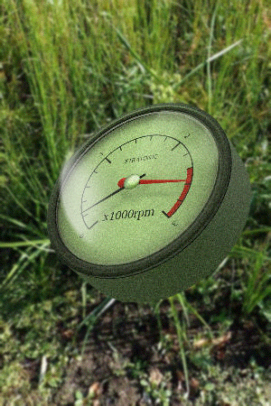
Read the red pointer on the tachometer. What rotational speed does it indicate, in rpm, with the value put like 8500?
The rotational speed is 2600
